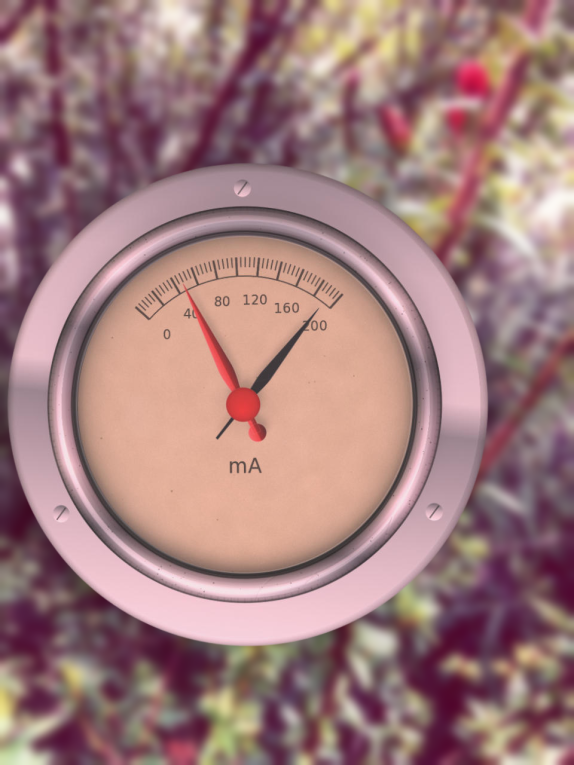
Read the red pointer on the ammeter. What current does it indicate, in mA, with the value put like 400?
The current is 48
